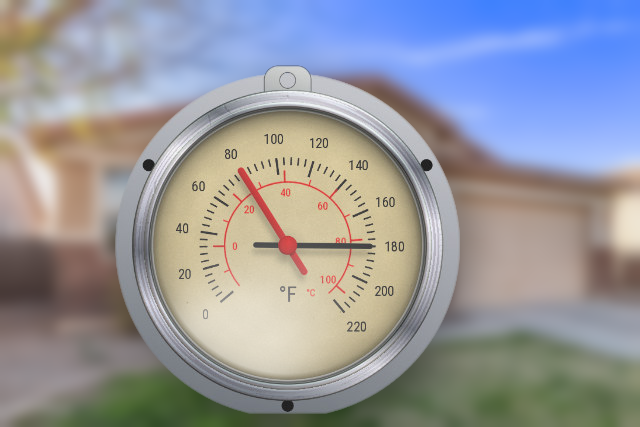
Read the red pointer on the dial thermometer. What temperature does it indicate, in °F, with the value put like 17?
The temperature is 80
